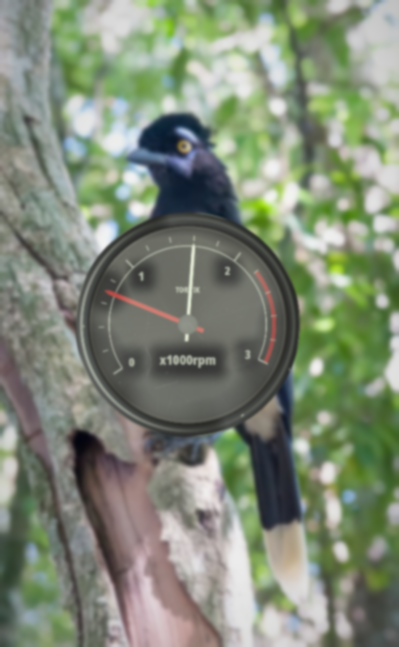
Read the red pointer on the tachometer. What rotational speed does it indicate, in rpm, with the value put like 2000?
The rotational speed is 700
